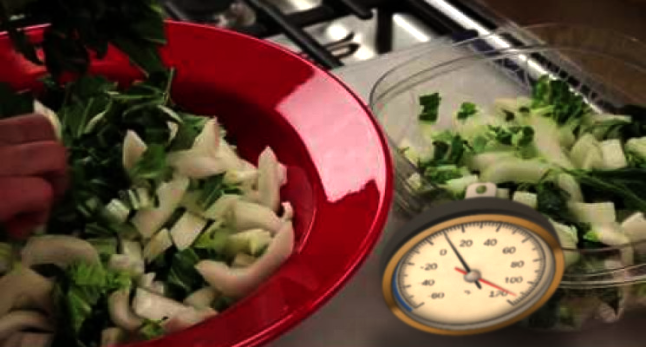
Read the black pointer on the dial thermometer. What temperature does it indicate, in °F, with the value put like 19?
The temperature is 10
